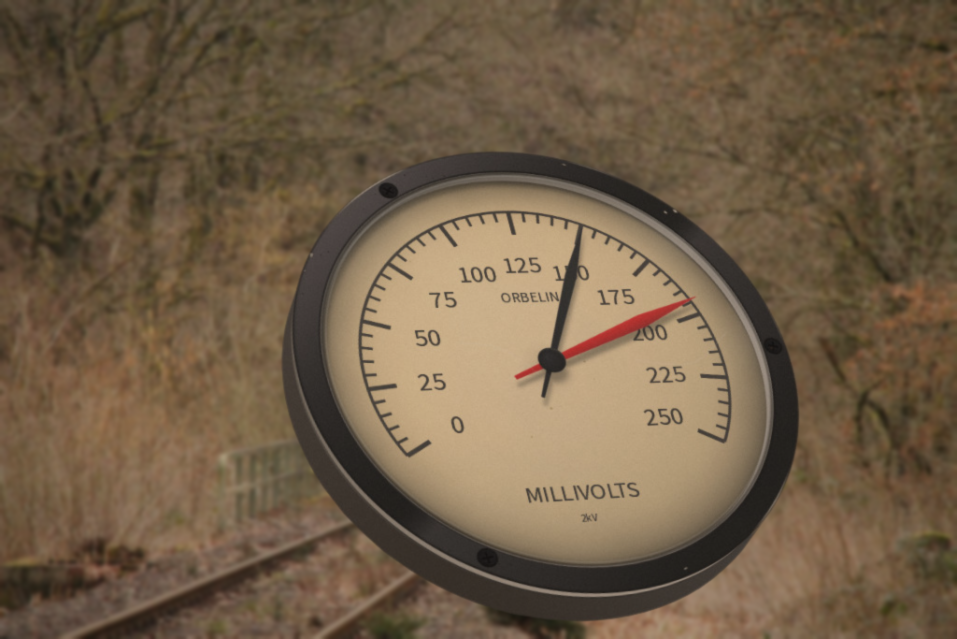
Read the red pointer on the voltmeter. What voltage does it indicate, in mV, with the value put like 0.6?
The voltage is 195
